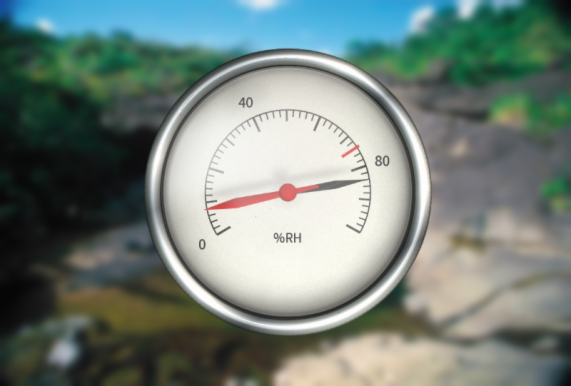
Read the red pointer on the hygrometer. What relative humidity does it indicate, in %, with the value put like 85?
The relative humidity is 8
